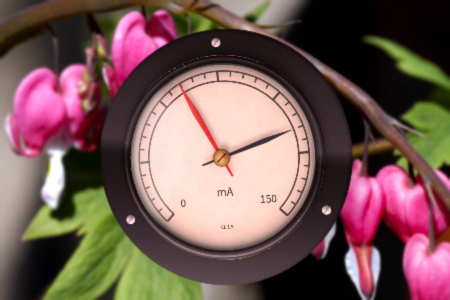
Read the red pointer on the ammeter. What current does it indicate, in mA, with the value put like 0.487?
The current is 60
